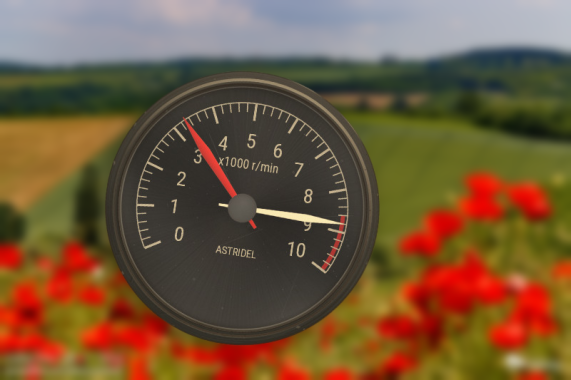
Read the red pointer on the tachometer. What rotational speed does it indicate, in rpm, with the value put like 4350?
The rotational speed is 3300
